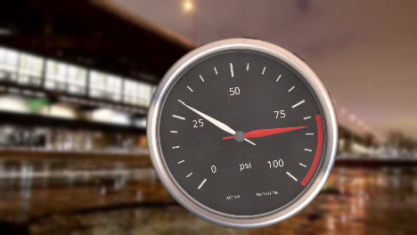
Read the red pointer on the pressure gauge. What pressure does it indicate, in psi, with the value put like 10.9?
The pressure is 82.5
